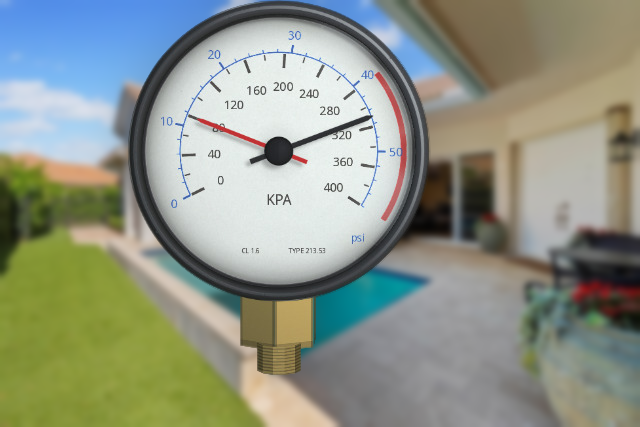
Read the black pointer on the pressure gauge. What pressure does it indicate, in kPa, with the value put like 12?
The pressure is 310
